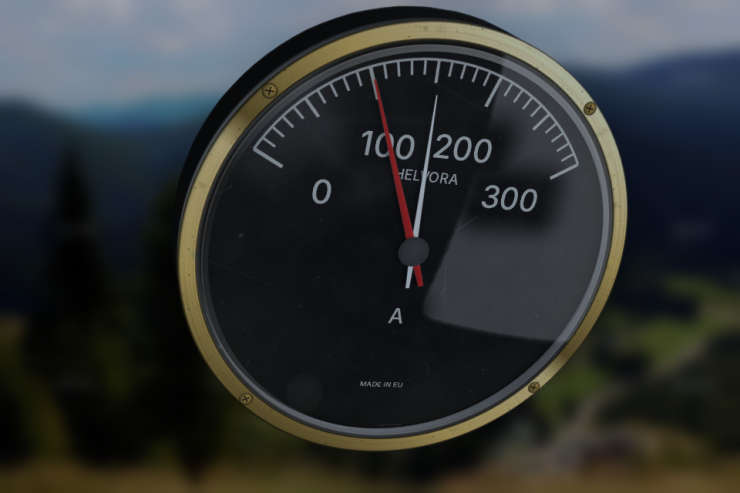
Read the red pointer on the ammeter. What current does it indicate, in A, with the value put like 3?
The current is 100
